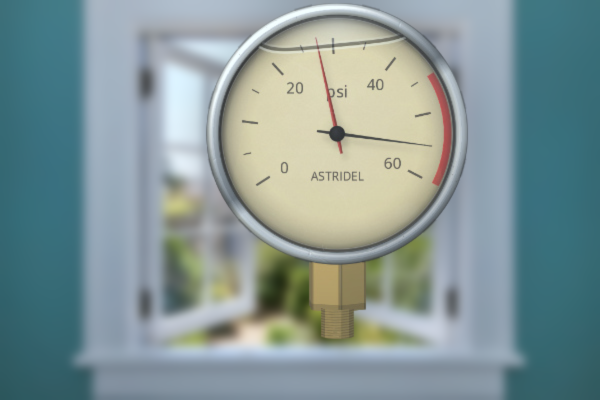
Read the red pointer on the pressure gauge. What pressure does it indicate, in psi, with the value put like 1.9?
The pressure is 27.5
